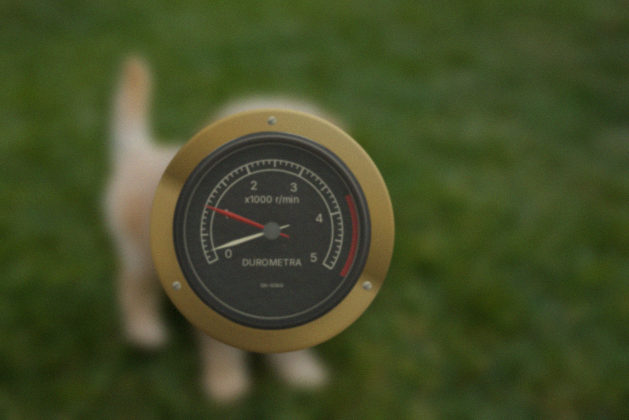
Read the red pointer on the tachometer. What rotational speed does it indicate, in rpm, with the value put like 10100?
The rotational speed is 1000
